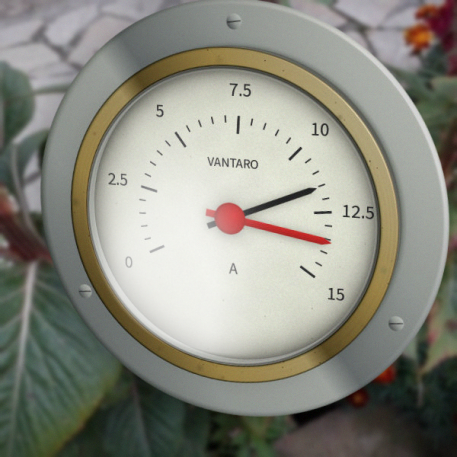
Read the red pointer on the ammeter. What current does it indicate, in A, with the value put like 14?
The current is 13.5
